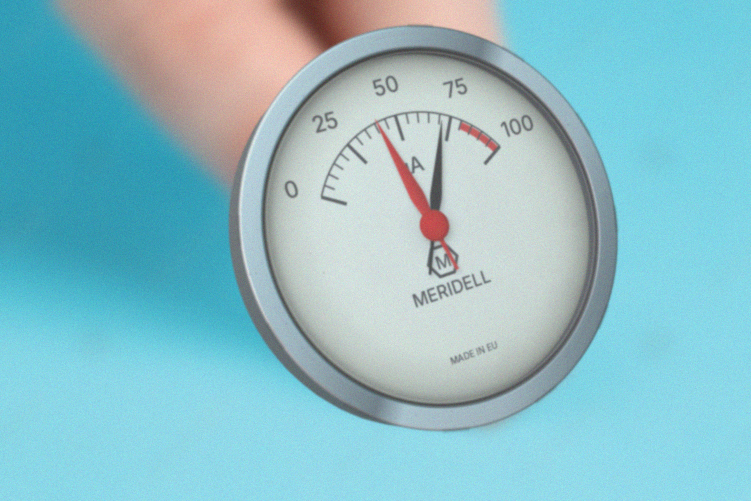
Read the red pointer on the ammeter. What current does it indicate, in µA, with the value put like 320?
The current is 40
